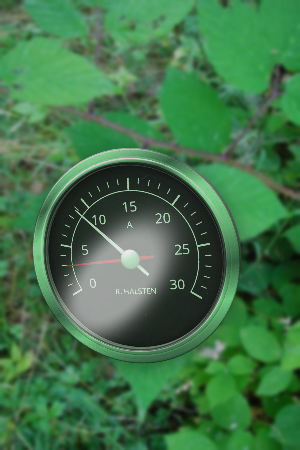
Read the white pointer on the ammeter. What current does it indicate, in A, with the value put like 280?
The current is 9
